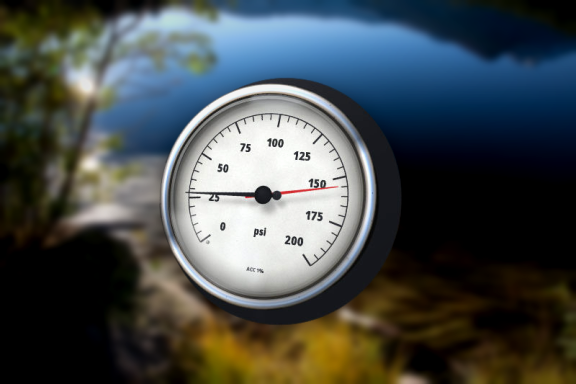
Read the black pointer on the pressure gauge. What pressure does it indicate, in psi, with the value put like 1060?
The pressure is 27.5
